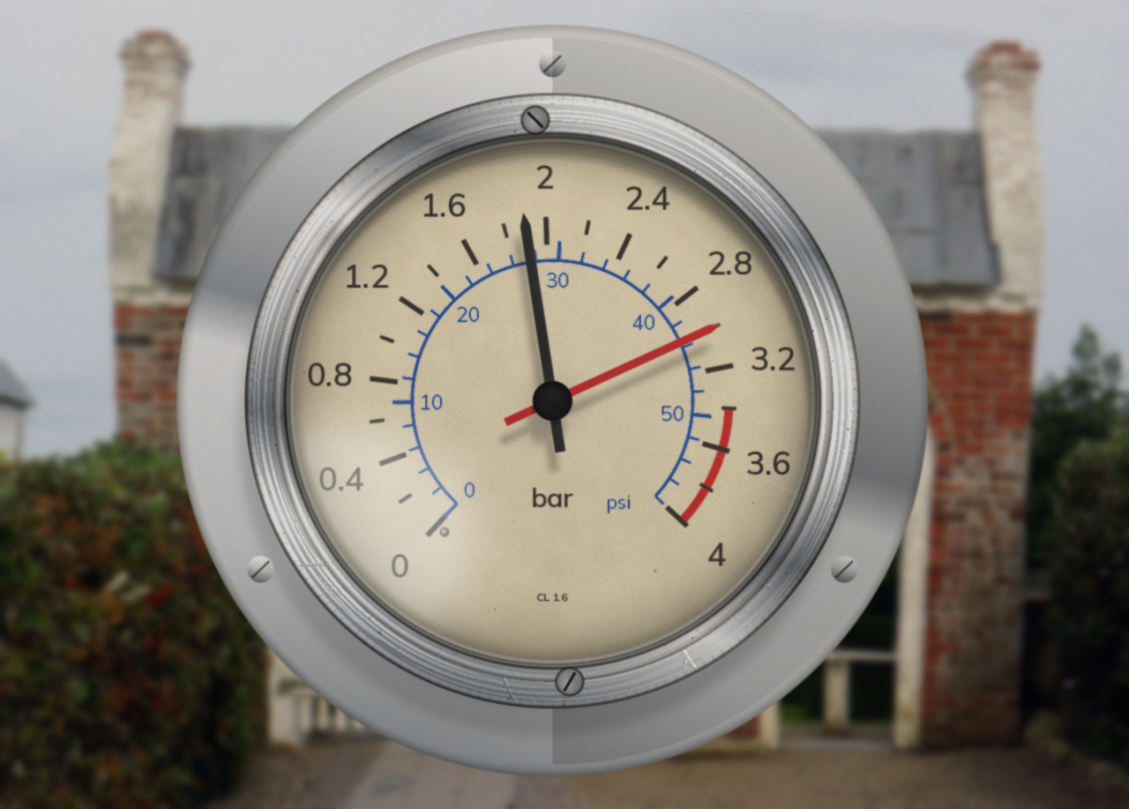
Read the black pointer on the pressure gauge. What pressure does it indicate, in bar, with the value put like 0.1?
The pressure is 1.9
